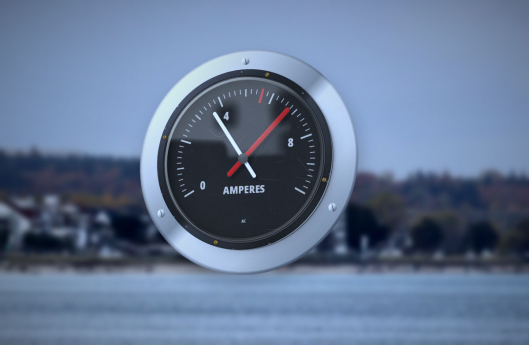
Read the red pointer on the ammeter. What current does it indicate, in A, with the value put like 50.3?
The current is 6.8
